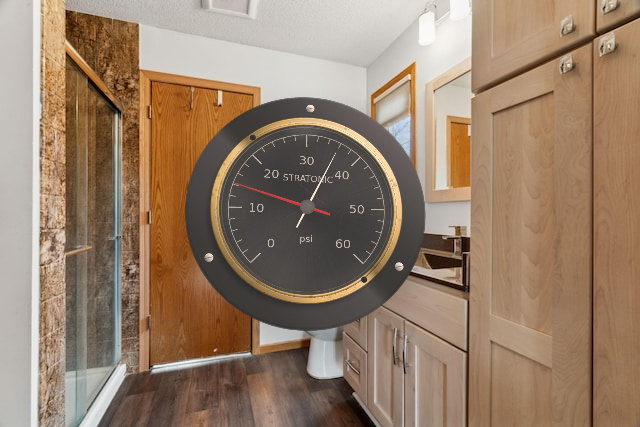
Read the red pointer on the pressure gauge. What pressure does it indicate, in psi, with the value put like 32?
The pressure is 14
